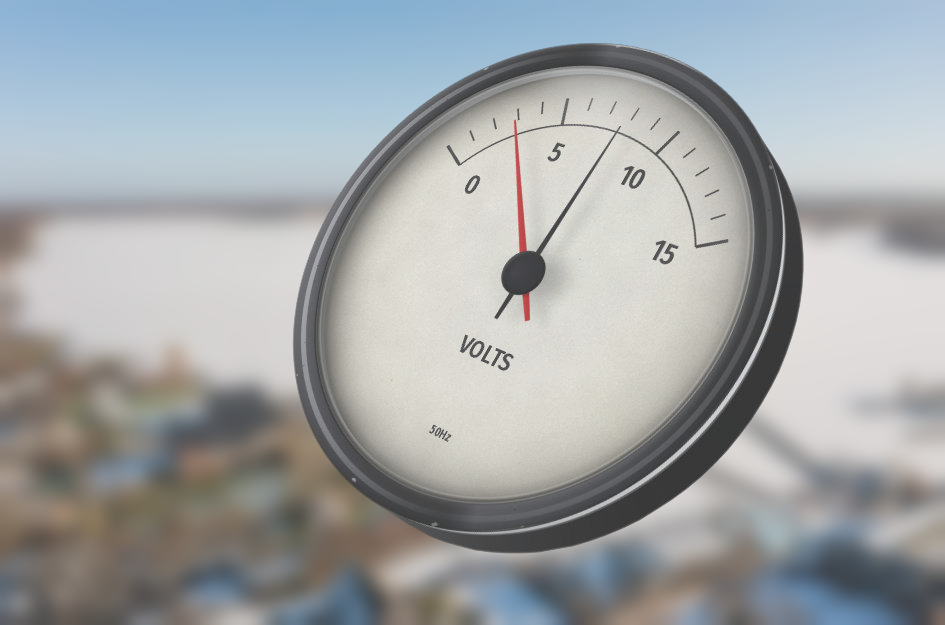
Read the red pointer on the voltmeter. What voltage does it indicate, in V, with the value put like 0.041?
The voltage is 3
